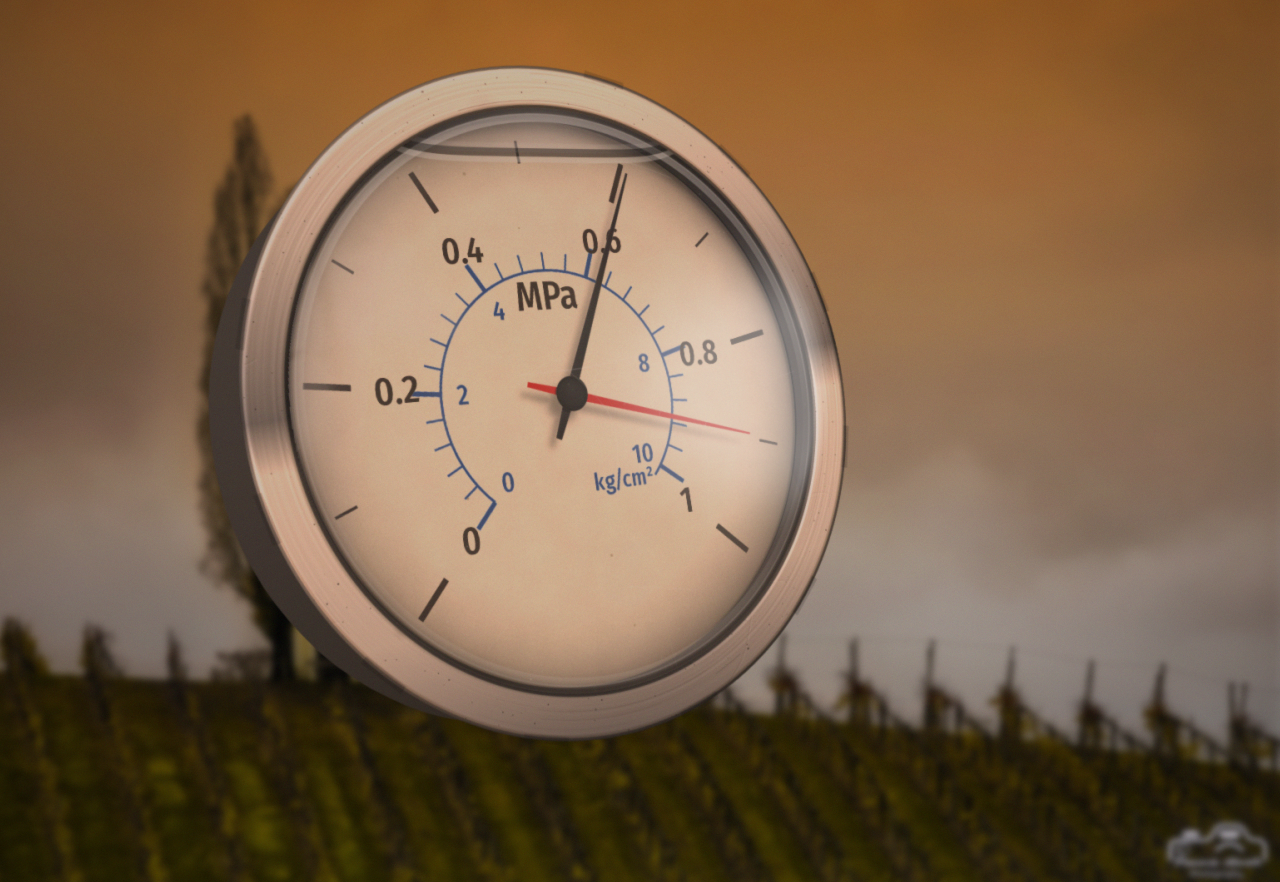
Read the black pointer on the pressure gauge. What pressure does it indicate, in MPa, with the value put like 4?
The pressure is 0.6
